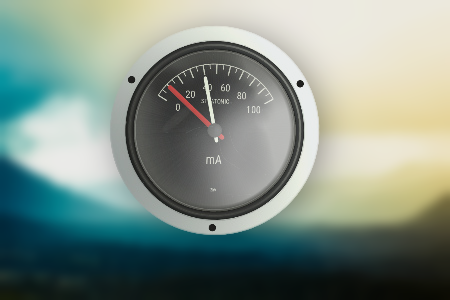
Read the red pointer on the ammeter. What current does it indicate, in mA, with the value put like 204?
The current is 10
